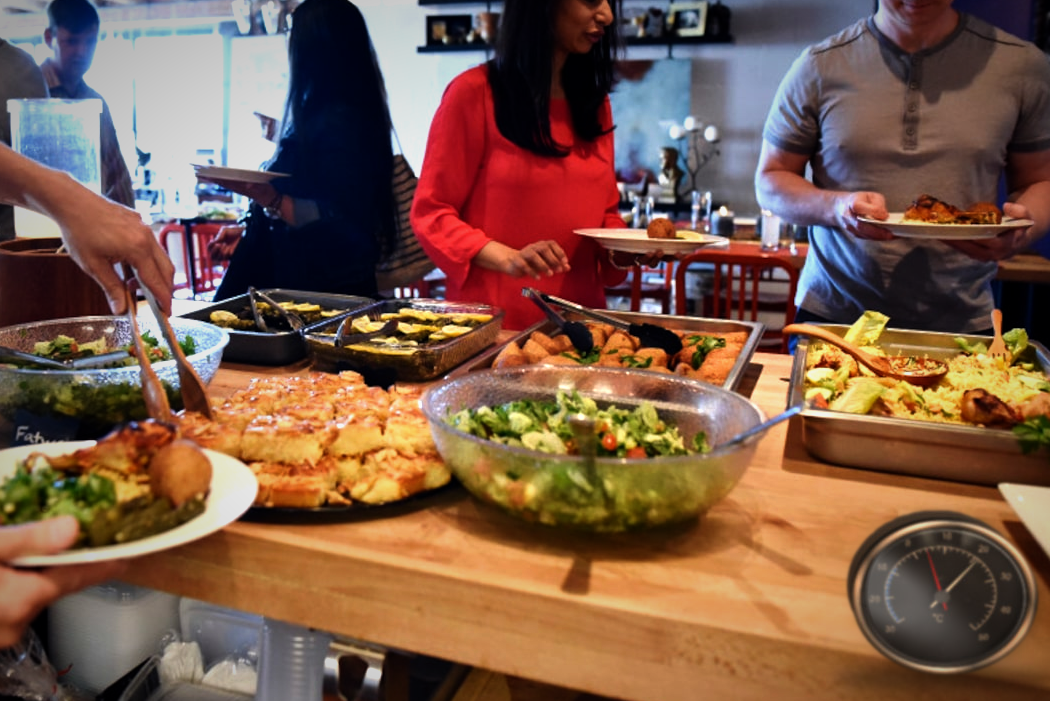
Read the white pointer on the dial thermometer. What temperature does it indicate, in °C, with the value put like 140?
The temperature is 20
